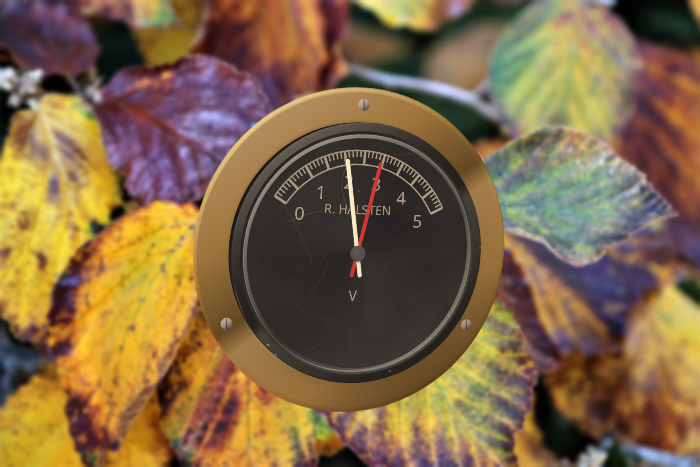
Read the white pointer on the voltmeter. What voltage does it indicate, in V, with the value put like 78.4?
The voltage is 2
